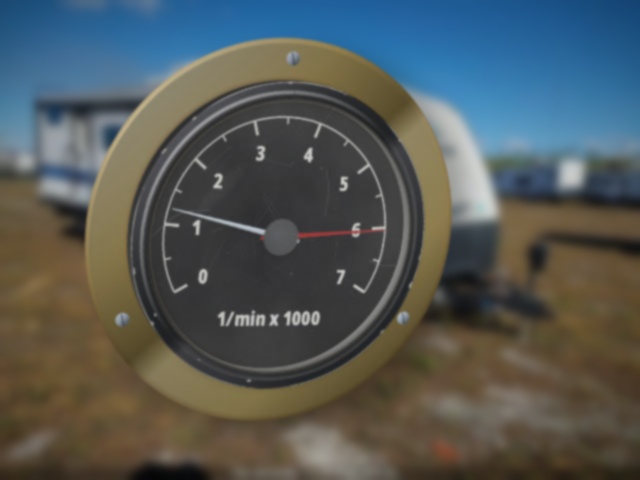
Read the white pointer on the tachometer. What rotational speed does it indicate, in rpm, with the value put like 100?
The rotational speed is 1250
